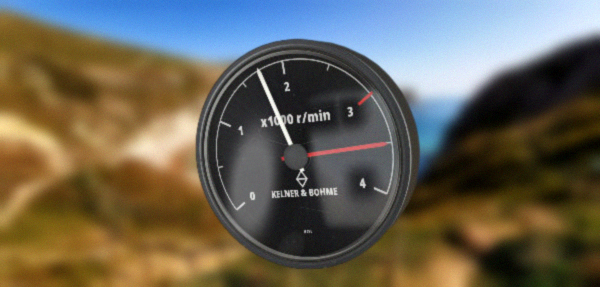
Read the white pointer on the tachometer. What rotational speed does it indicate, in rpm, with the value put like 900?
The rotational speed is 1750
